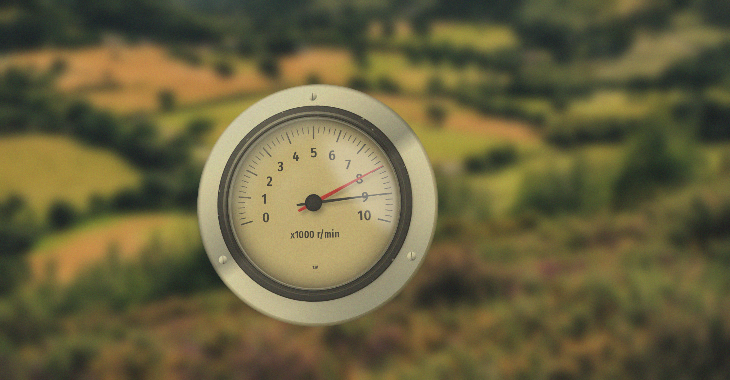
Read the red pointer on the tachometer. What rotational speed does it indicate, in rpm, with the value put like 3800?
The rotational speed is 8000
